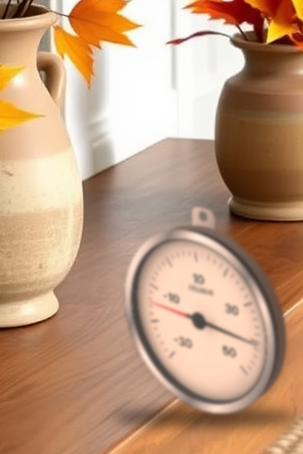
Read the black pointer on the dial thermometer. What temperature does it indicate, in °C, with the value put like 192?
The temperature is 40
